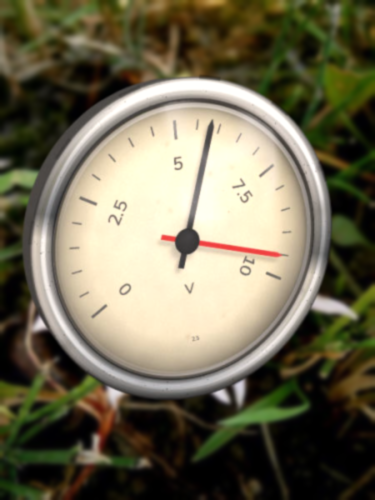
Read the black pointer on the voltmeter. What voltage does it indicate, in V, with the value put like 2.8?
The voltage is 5.75
